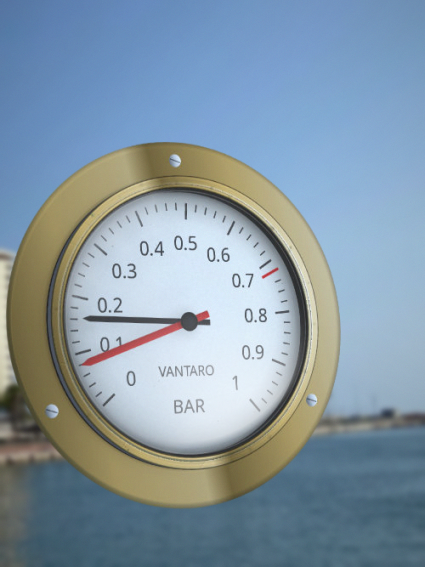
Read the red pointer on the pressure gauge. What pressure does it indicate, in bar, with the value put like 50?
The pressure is 0.08
